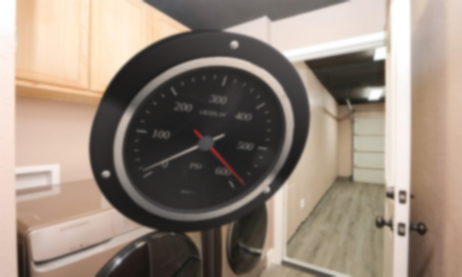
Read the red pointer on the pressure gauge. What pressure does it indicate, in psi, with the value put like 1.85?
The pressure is 580
